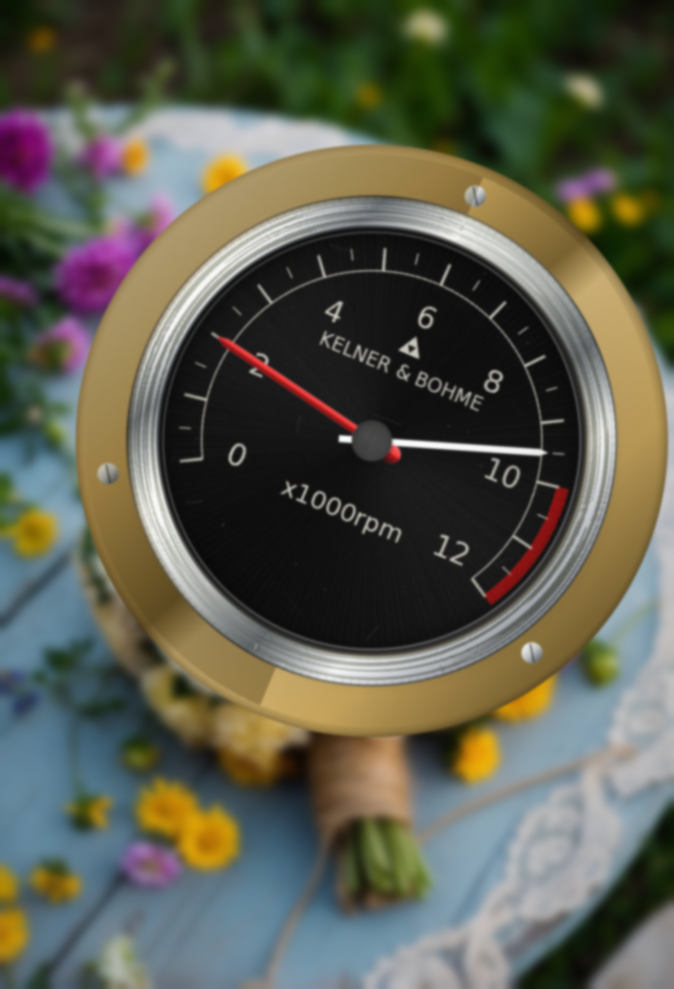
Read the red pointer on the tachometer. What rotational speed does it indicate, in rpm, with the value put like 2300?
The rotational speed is 2000
